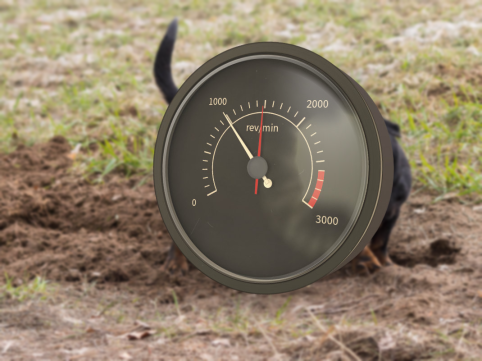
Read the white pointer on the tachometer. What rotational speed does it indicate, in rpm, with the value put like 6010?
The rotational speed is 1000
